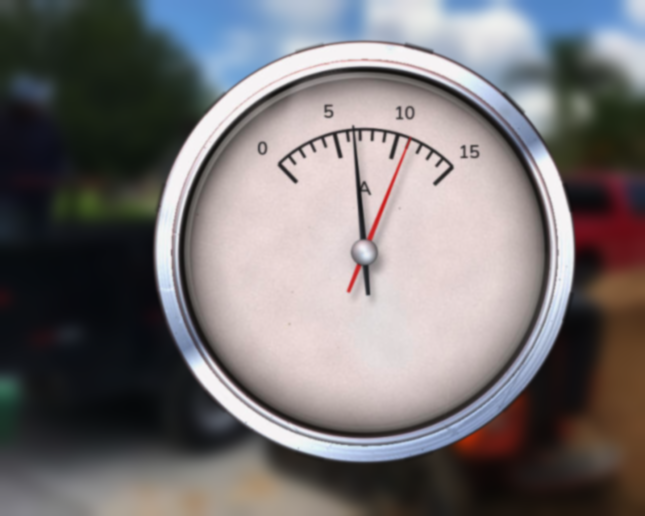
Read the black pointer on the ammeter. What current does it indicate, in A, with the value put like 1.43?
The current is 6.5
